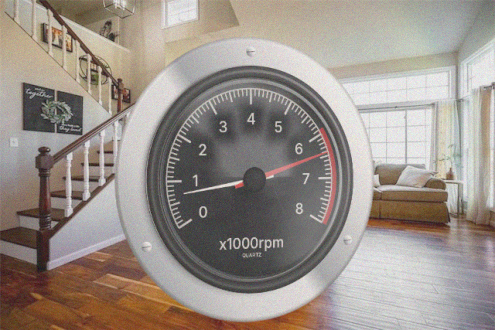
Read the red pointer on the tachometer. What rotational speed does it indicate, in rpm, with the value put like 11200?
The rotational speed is 6400
